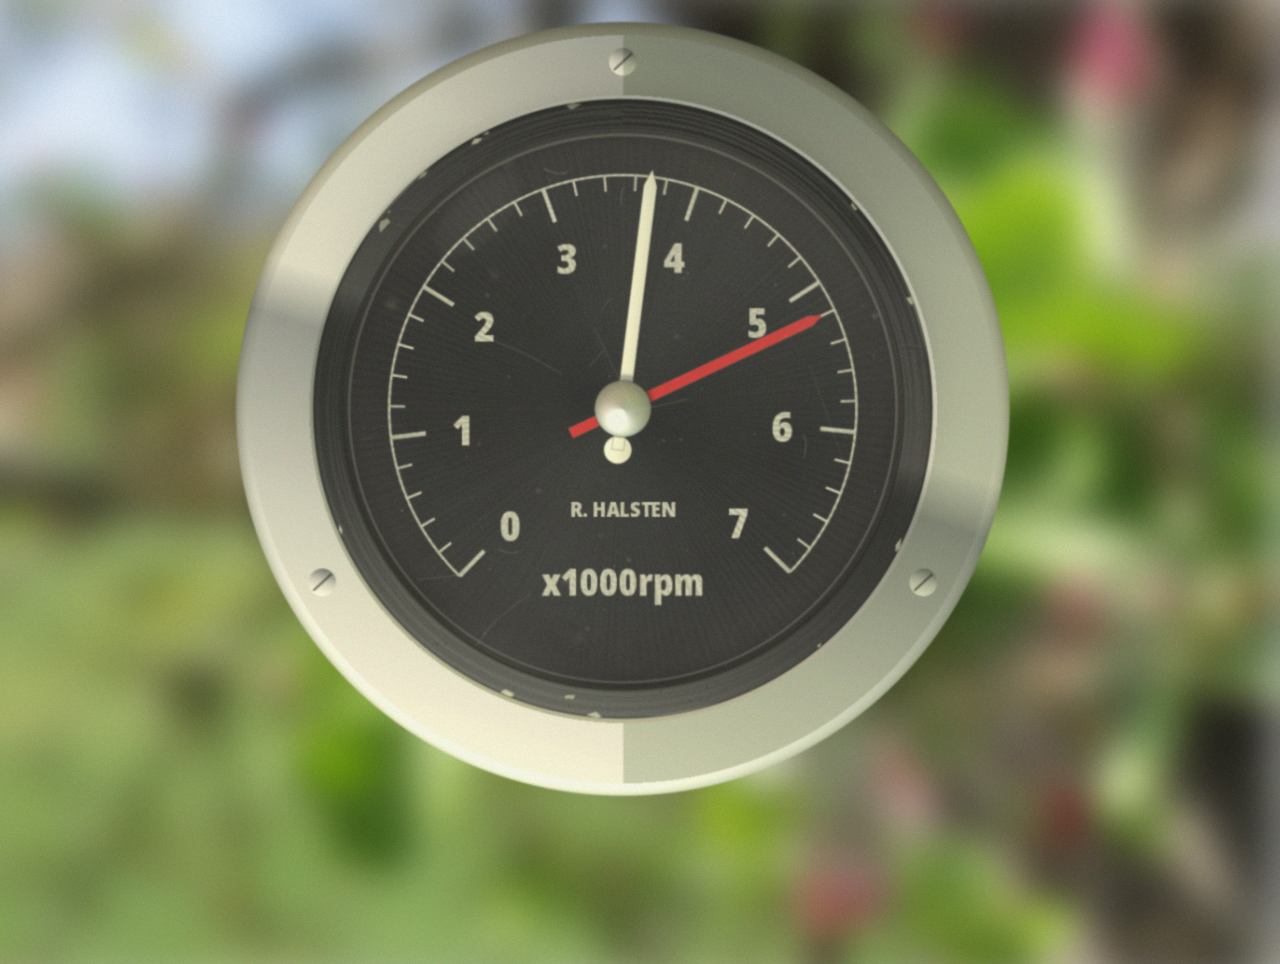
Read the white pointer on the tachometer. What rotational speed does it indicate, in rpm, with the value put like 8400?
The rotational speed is 3700
